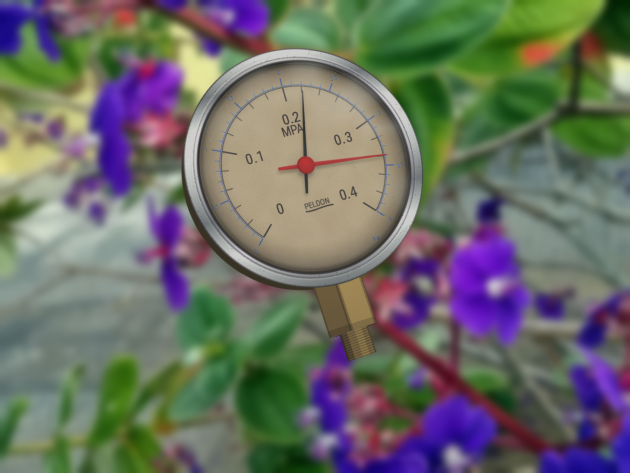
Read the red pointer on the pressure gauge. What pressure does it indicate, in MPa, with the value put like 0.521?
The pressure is 0.34
